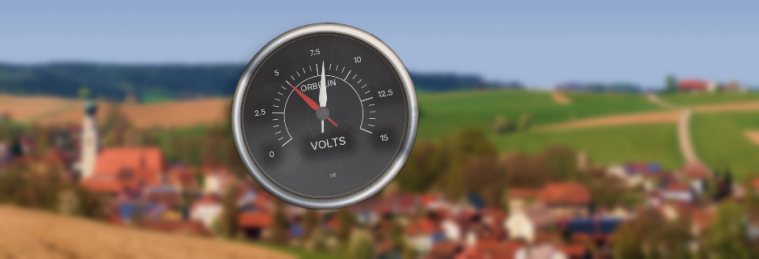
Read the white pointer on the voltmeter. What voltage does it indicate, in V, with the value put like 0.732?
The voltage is 8
